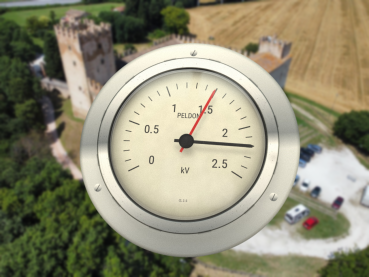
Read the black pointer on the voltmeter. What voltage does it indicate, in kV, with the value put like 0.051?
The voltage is 2.2
